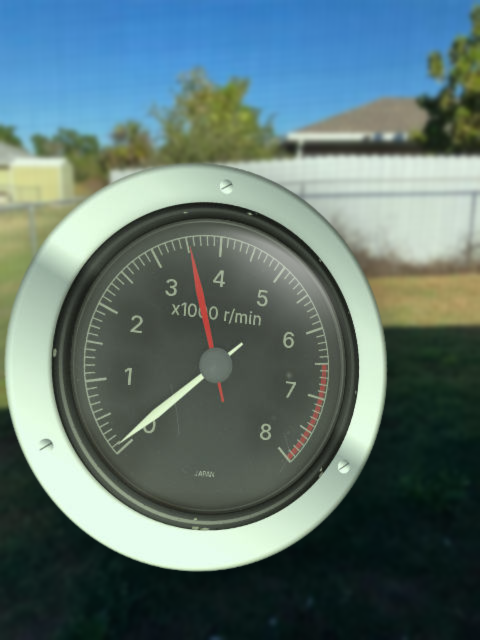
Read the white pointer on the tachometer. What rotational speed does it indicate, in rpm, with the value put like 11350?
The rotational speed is 100
